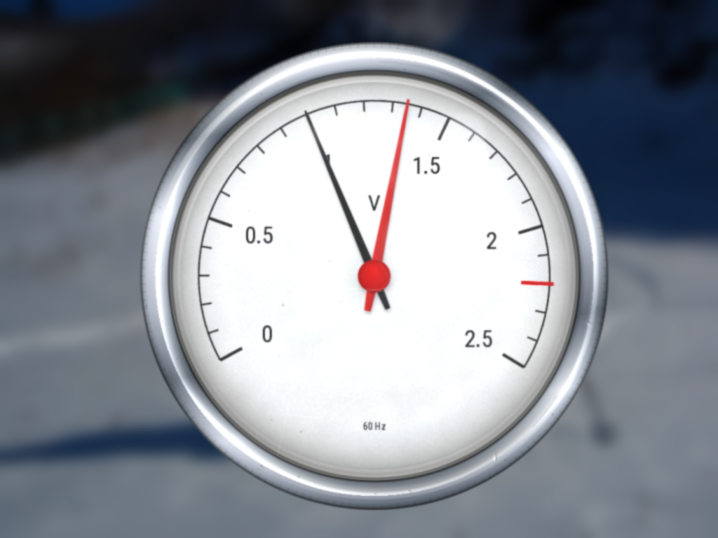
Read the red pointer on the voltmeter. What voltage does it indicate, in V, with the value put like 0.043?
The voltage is 1.35
